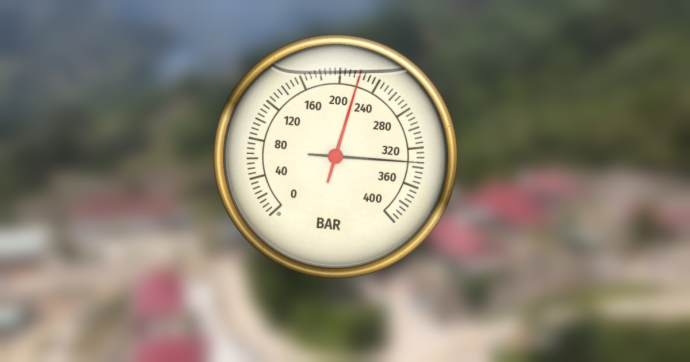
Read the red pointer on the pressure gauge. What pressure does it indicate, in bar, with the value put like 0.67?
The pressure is 220
